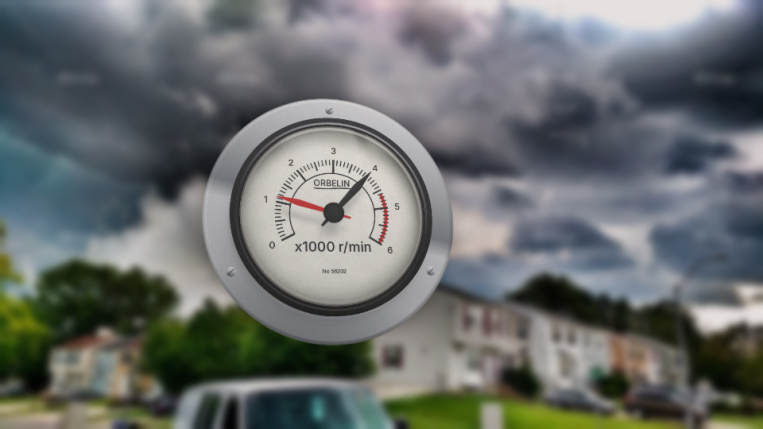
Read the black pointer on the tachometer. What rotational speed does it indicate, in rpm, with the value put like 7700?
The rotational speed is 4000
